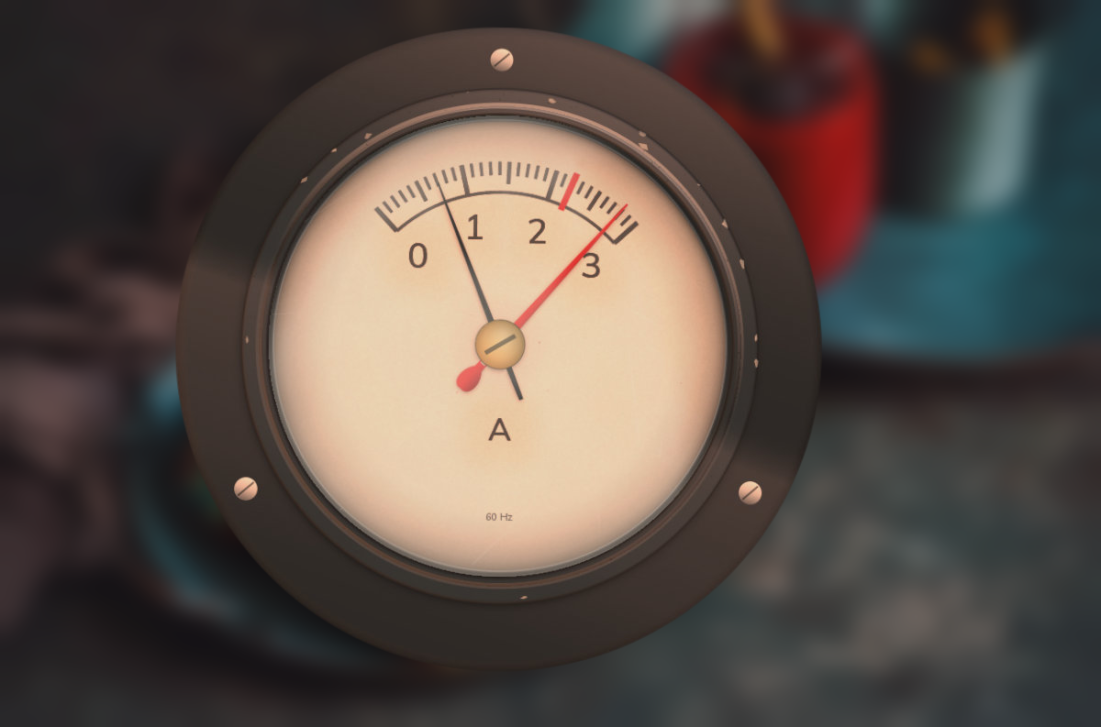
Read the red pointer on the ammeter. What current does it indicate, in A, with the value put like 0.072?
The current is 2.8
